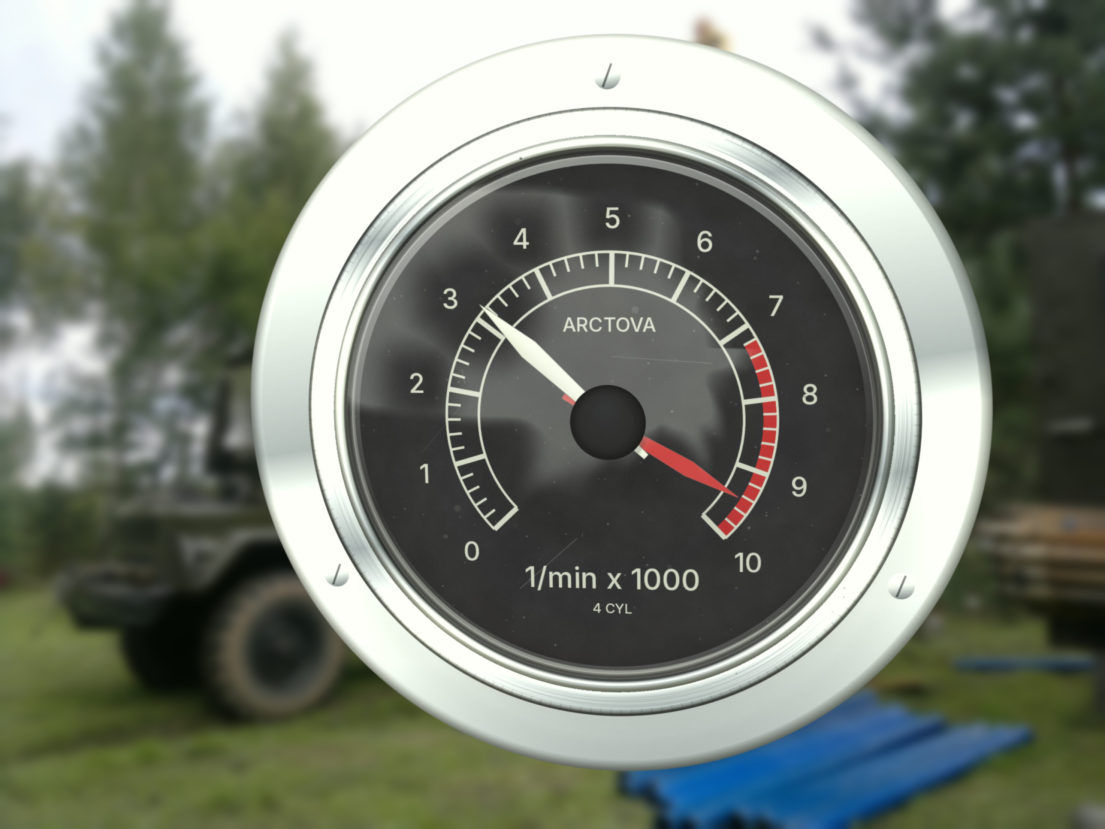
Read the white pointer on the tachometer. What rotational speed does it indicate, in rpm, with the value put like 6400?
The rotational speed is 3200
